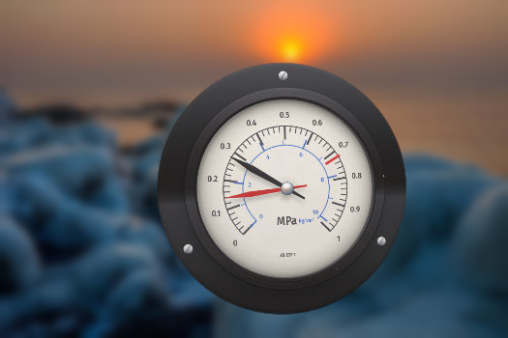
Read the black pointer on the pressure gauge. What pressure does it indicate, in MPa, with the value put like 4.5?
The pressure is 0.28
